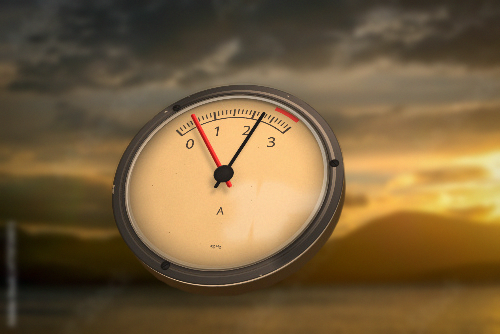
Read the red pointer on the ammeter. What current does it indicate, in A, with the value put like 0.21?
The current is 0.5
